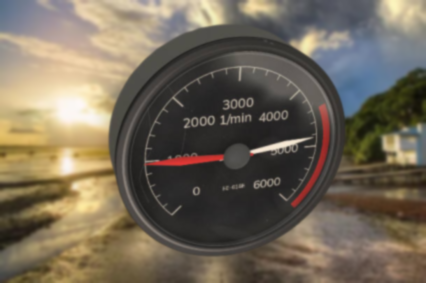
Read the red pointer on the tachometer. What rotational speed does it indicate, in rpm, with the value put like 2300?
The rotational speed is 1000
